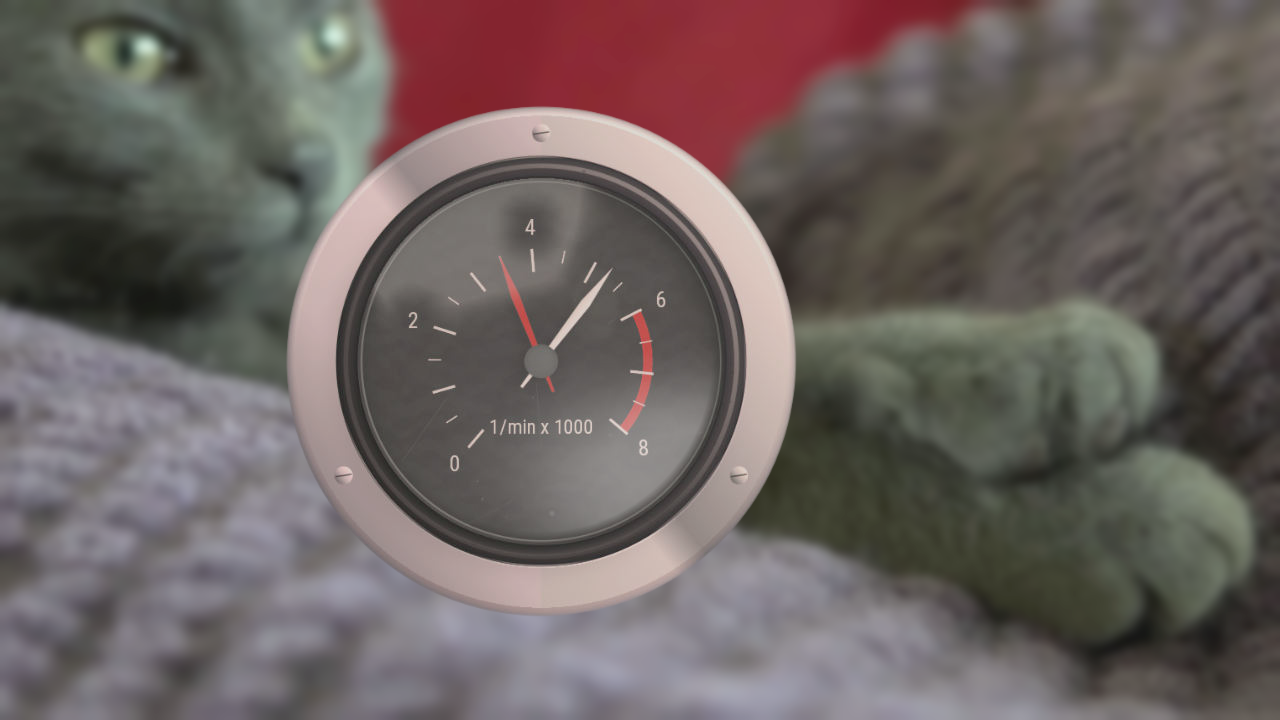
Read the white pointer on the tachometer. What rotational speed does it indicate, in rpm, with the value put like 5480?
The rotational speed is 5250
